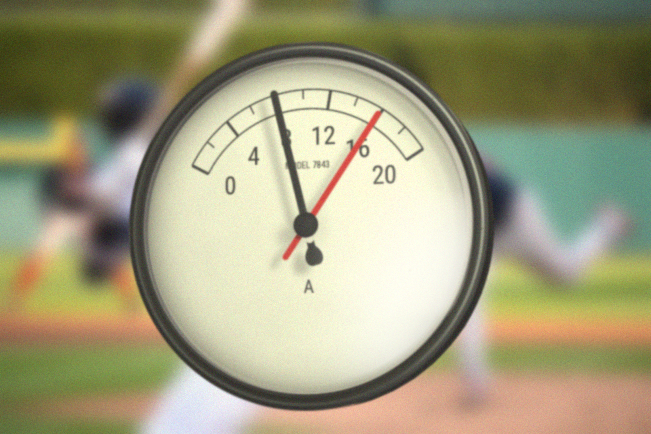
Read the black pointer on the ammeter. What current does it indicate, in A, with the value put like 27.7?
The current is 8
